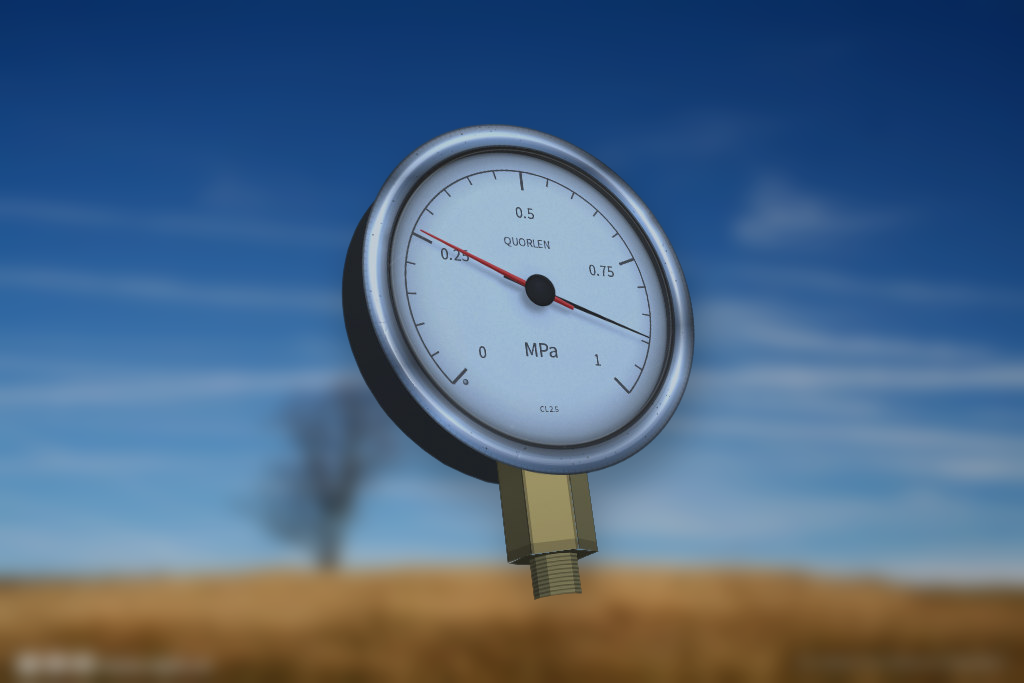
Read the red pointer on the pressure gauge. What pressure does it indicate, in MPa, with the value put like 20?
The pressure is 0.25
